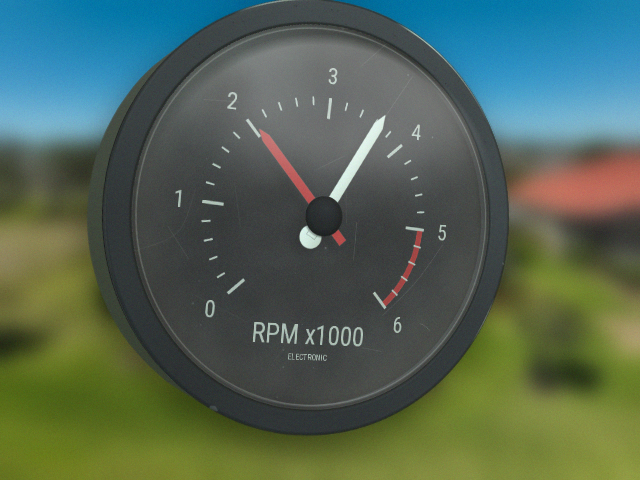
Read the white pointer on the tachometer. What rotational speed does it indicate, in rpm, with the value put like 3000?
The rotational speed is 3600
